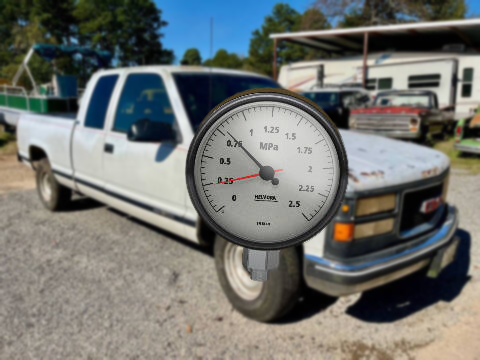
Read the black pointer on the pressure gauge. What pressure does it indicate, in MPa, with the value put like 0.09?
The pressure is 0.8
